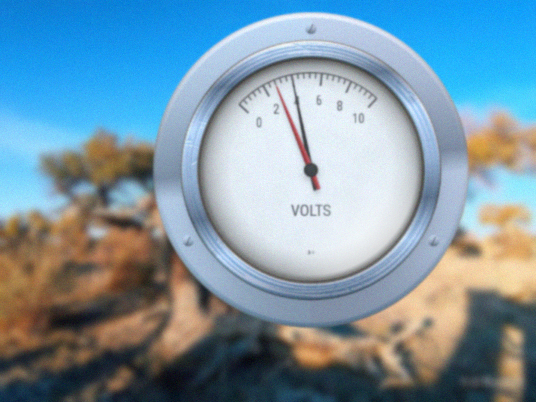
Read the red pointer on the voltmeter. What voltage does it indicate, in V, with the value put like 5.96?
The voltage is 2.8
